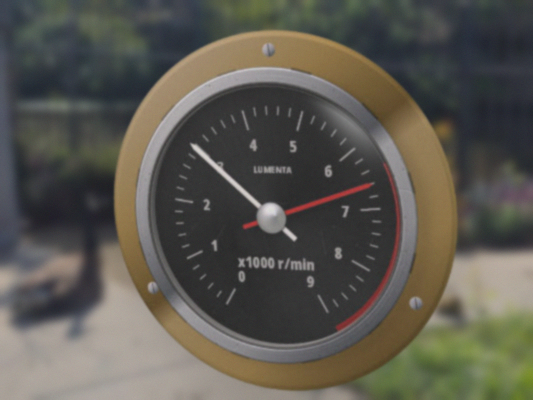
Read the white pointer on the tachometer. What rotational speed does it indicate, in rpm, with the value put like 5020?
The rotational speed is 3000
